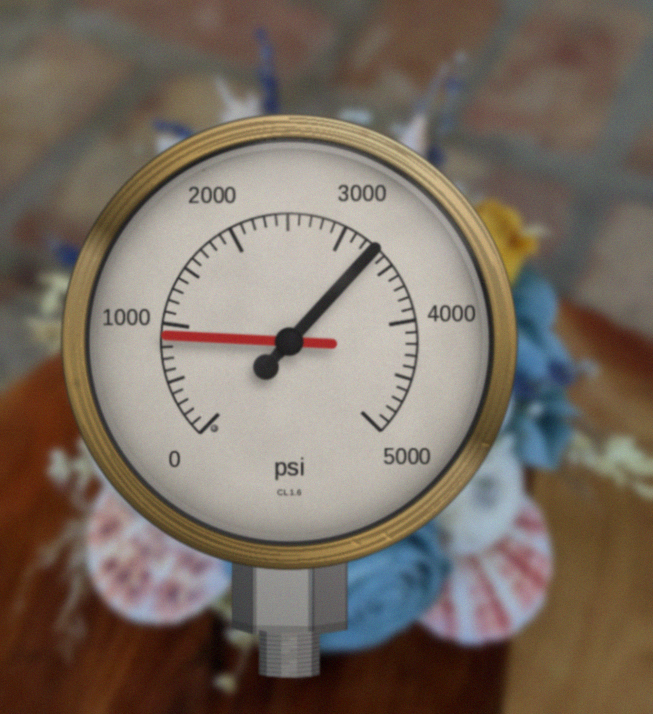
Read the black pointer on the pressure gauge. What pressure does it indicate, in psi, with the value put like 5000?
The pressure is 3300
